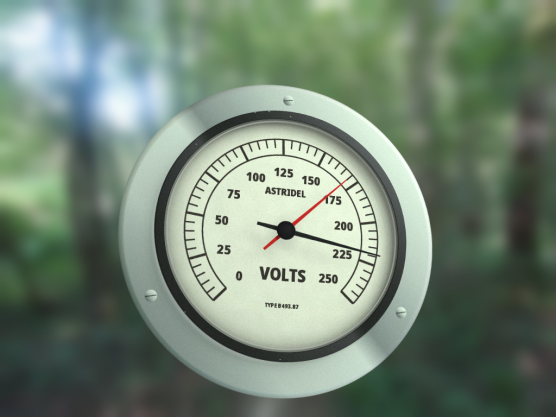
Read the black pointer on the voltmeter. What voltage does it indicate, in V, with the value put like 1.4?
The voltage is 220
